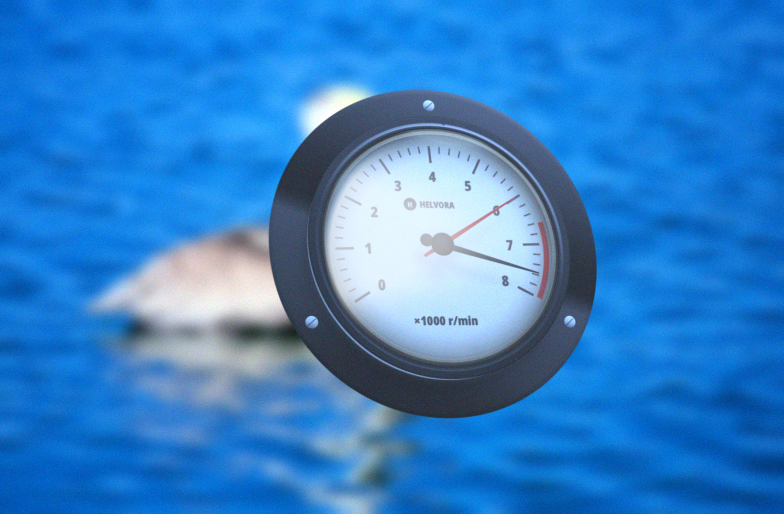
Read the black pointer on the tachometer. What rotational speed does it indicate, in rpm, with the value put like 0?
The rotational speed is 7600
